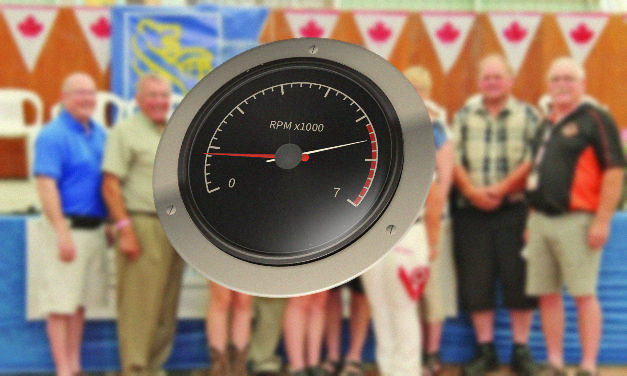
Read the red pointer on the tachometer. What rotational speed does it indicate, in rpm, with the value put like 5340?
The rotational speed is 800
